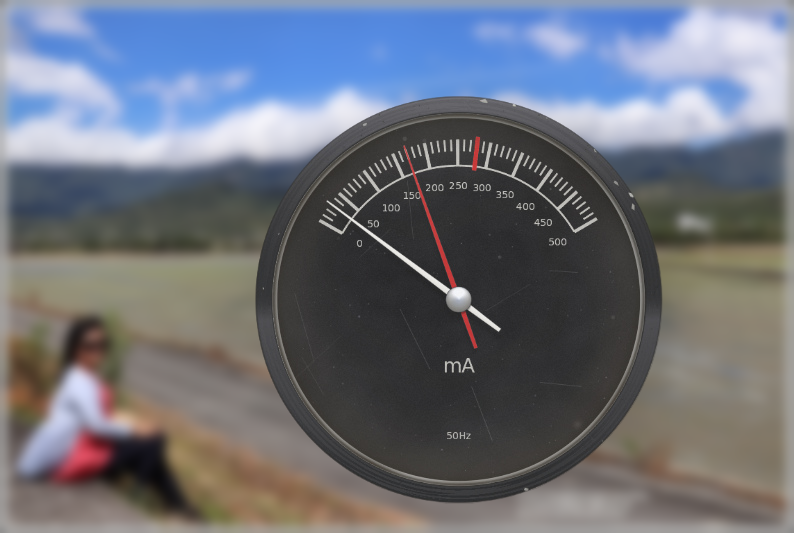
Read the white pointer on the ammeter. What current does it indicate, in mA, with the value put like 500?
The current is 30
